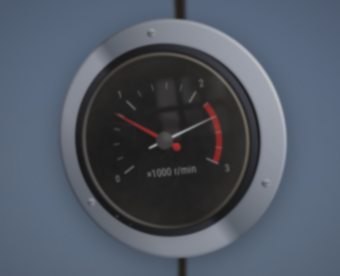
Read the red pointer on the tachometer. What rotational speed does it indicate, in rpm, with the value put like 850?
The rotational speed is 800
